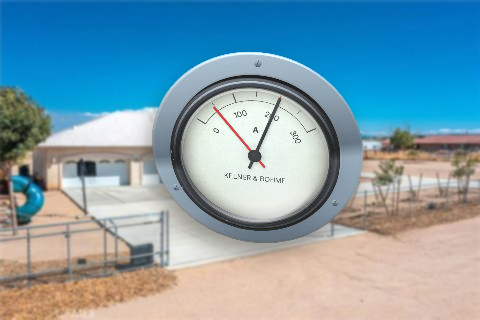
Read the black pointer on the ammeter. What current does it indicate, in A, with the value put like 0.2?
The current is 200
